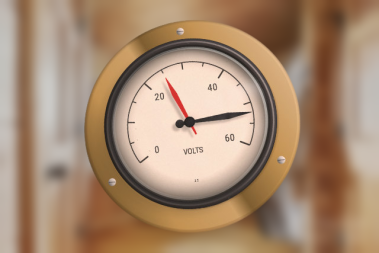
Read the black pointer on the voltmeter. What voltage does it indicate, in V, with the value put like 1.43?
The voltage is 52.5
